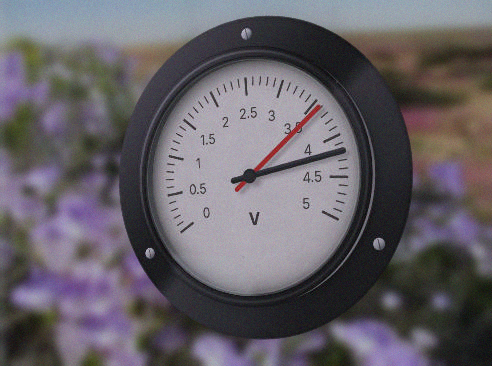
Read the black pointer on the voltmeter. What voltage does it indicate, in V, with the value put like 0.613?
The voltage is 4.2
